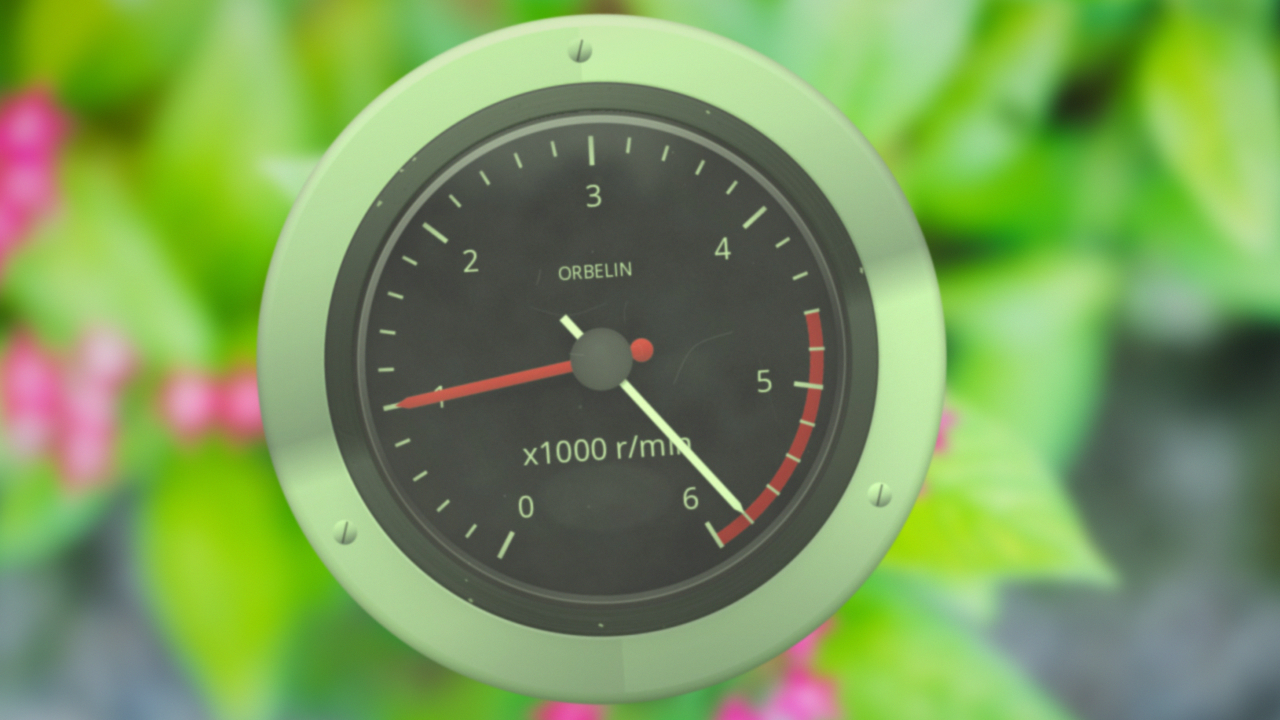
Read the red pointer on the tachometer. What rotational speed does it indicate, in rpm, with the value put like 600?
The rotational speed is 1000
